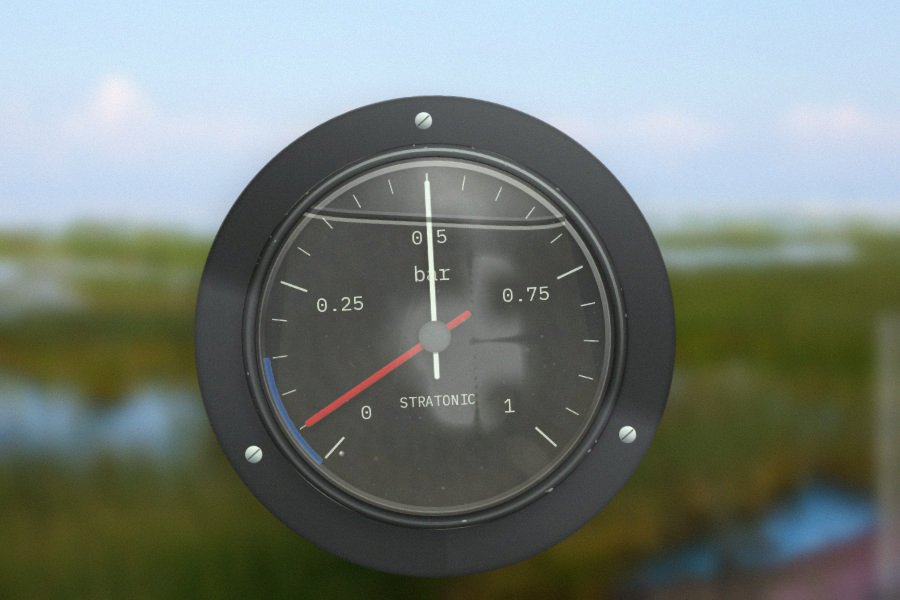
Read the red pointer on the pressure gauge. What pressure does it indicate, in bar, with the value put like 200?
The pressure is 0.05
